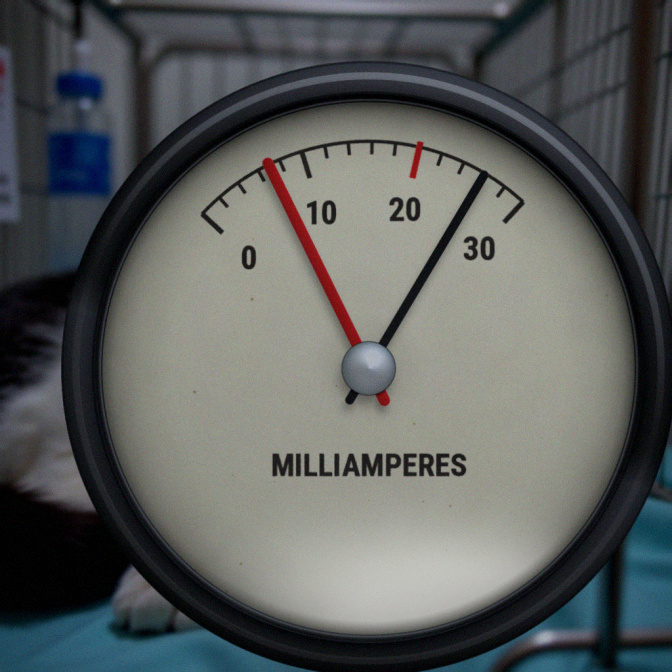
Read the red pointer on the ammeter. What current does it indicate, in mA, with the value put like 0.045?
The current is 7
